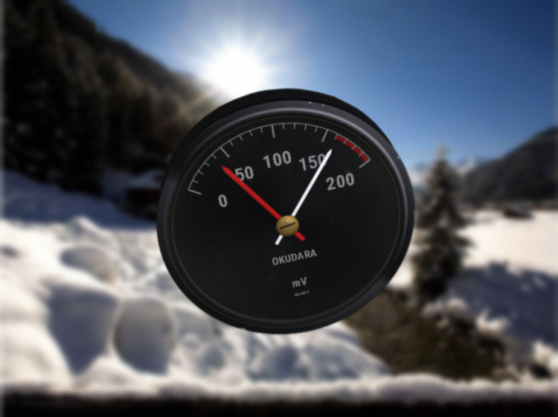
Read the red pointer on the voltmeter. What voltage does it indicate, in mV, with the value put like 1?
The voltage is 40
